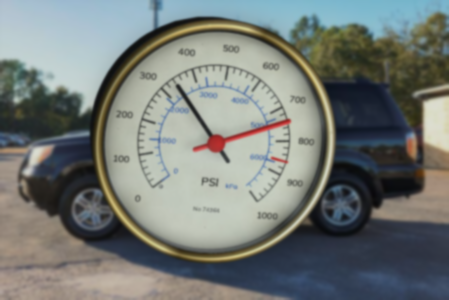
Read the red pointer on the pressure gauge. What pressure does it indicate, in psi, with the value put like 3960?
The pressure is 740
